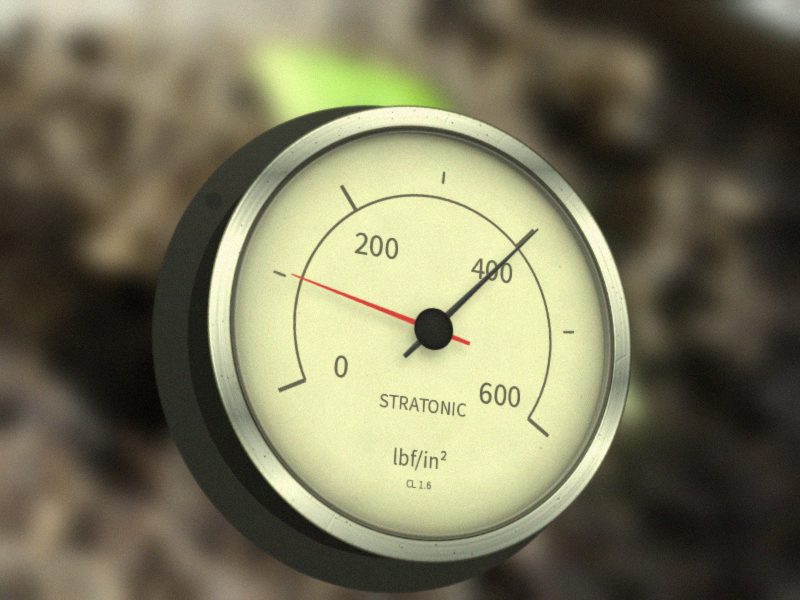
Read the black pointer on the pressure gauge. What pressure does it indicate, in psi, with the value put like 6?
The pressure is 400
